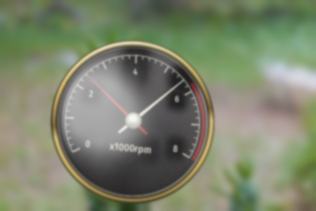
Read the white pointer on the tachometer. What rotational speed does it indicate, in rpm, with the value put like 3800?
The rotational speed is 5600
